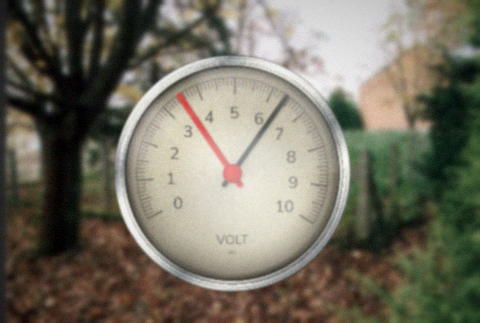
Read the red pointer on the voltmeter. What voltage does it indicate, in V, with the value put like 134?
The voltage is 3.5
